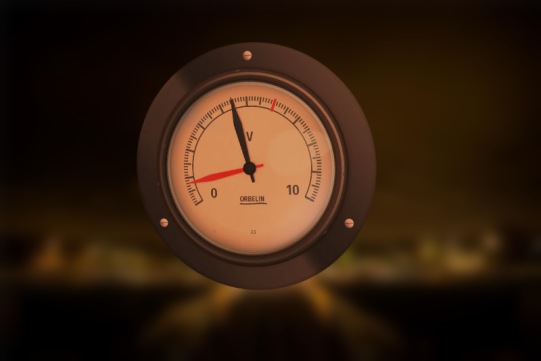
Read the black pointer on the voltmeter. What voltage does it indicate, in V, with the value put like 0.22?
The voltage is 4.5
